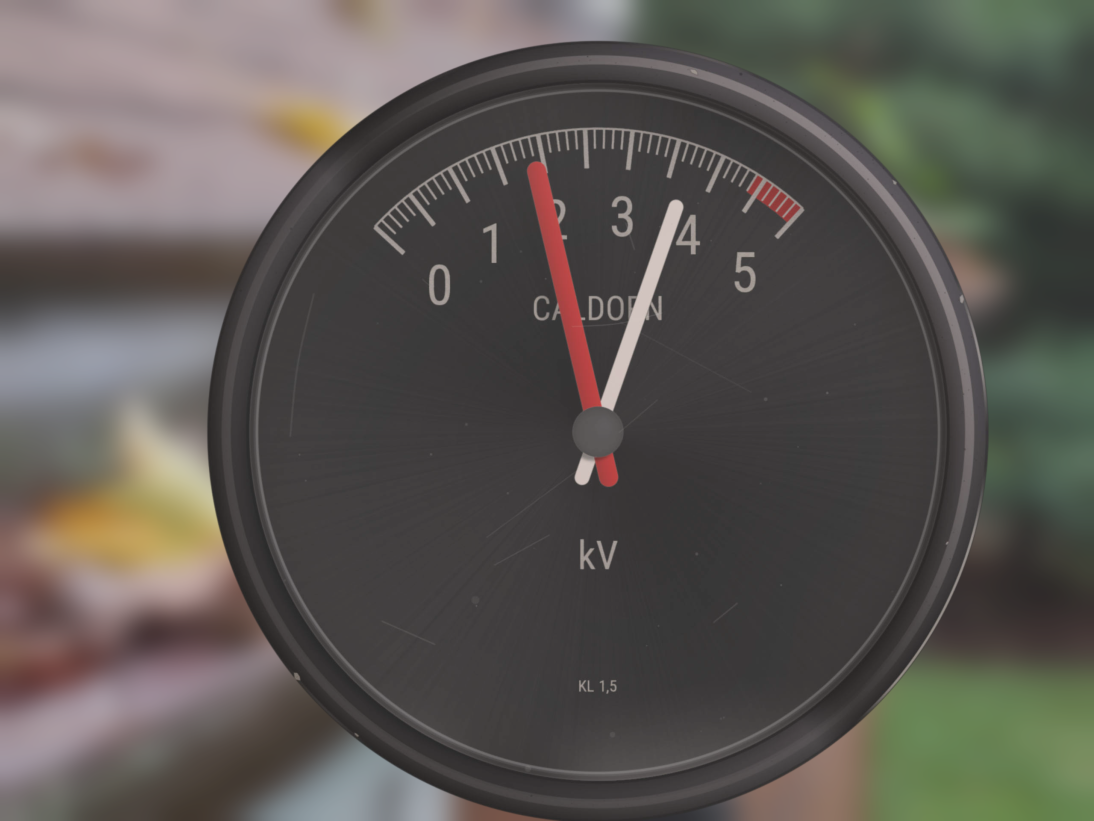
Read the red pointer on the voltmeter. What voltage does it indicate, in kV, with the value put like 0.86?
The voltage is 1.9
